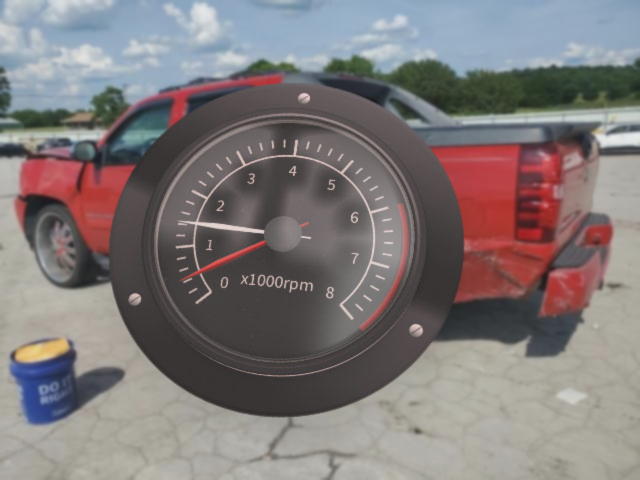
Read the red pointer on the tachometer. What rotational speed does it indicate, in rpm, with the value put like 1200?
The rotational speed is 400
